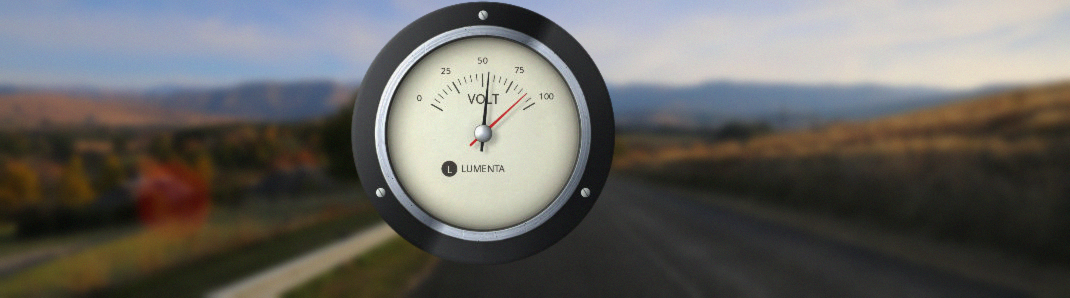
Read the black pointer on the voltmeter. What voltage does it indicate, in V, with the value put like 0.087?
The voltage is 55
